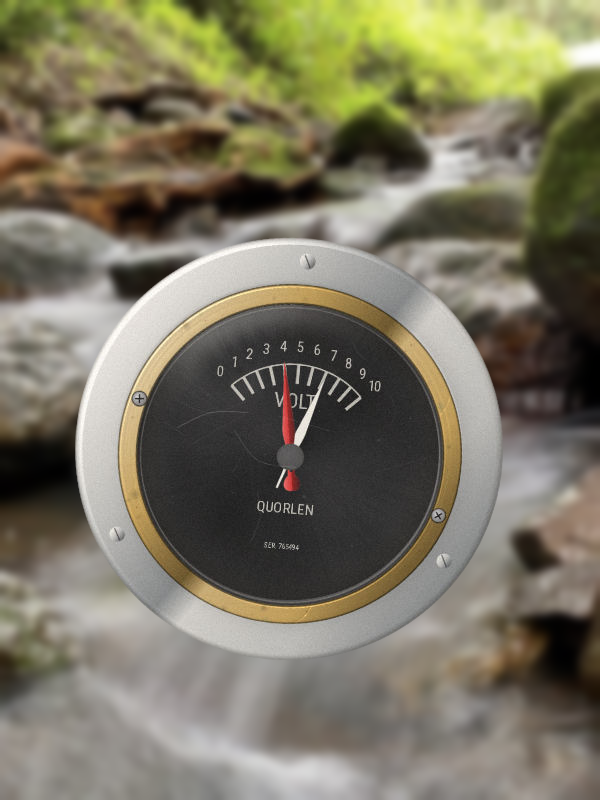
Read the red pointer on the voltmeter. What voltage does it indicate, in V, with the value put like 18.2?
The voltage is 4
